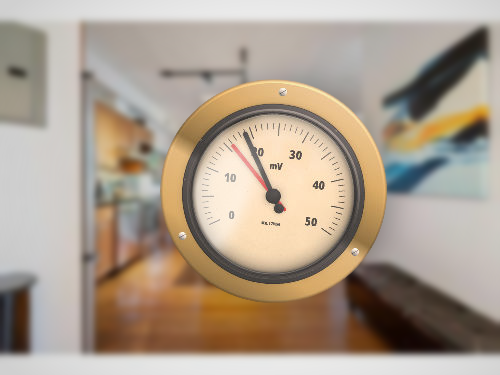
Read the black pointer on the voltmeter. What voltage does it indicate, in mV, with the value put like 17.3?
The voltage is 19
